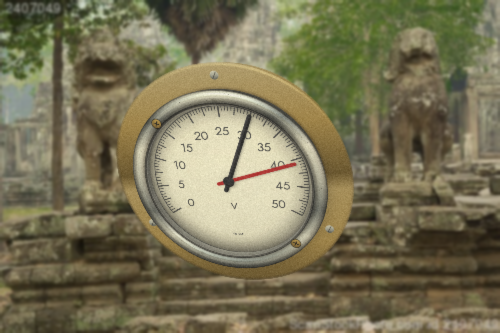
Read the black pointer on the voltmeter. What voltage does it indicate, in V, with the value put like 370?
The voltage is 30
